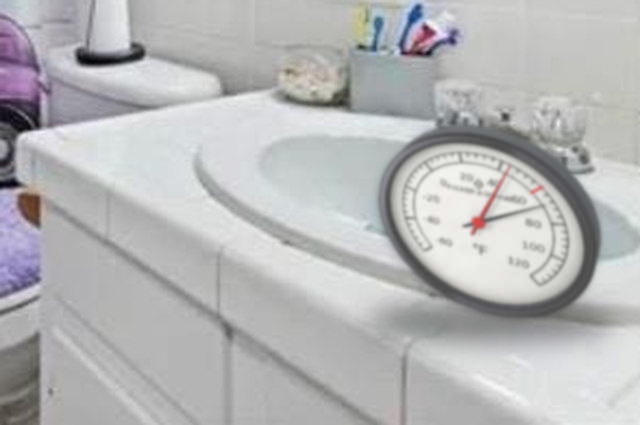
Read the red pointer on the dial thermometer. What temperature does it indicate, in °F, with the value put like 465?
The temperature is 44
